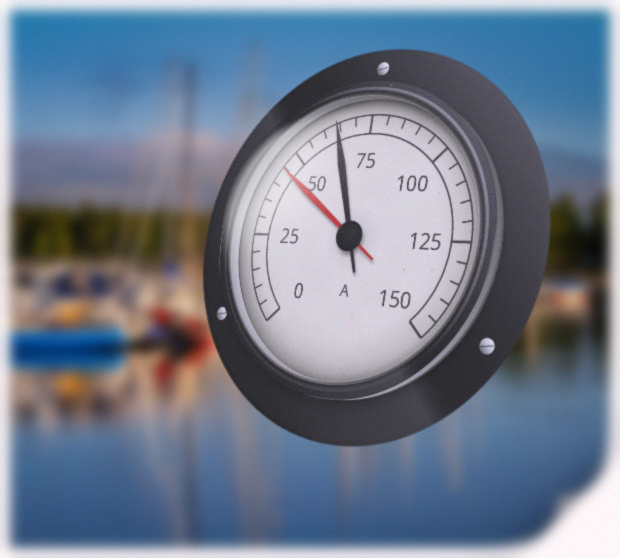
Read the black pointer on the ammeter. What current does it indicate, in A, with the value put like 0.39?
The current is 65
